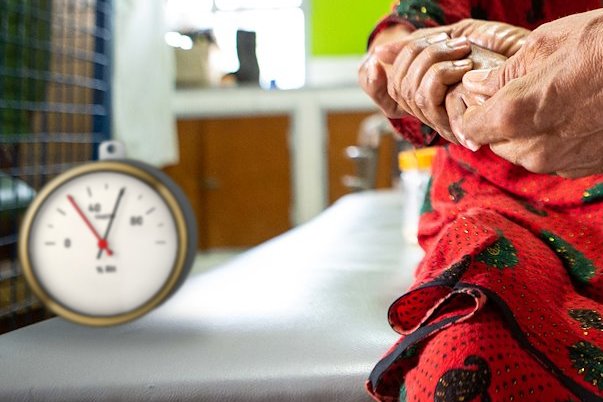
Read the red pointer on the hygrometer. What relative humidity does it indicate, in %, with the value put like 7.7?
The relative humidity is 30
